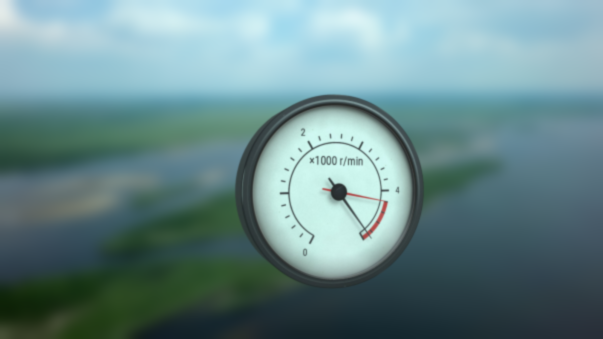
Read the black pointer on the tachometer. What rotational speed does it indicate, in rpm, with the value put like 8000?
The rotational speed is 4900
